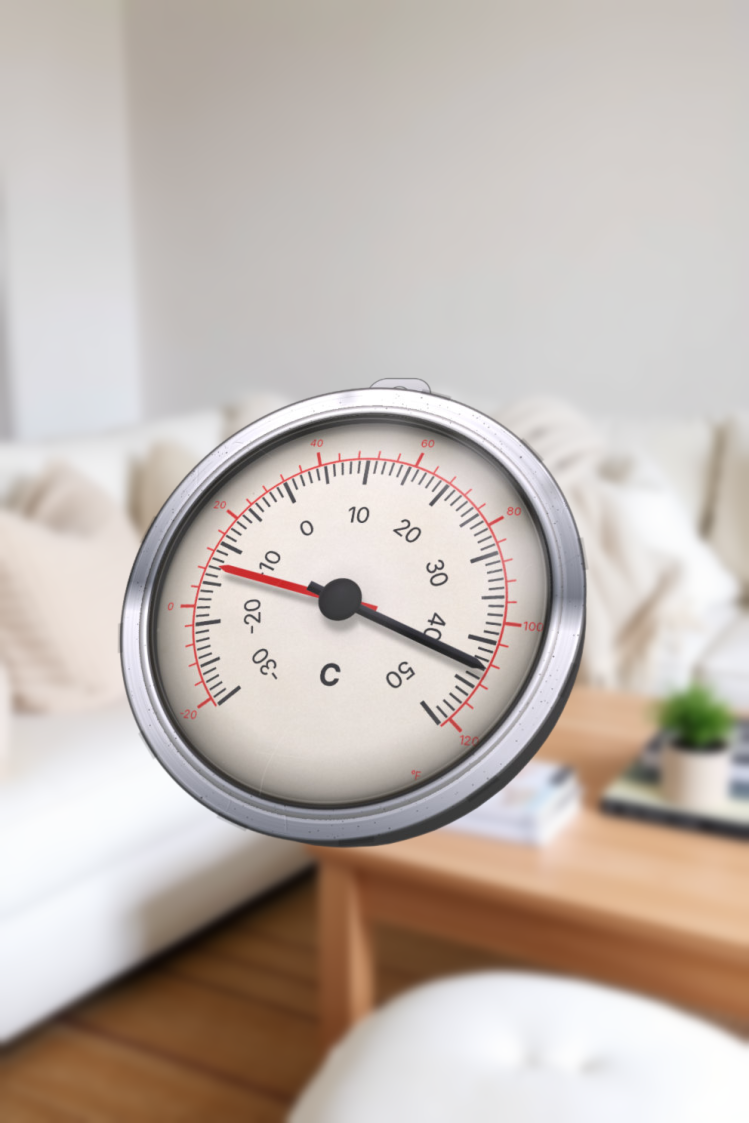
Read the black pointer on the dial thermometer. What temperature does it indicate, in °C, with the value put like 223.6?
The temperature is 43
